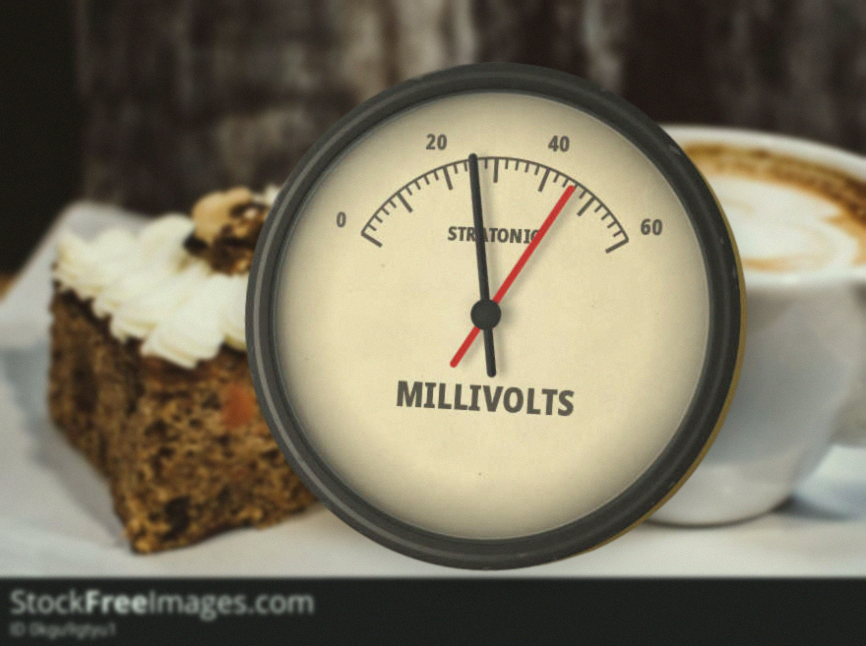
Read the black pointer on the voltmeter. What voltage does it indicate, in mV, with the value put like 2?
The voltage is 26
